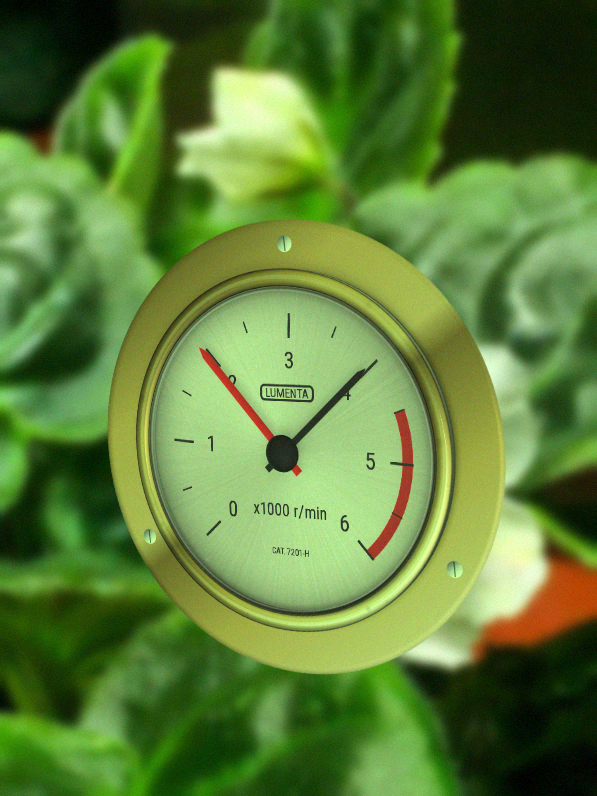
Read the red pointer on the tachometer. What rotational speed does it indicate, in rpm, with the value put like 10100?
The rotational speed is 2000
